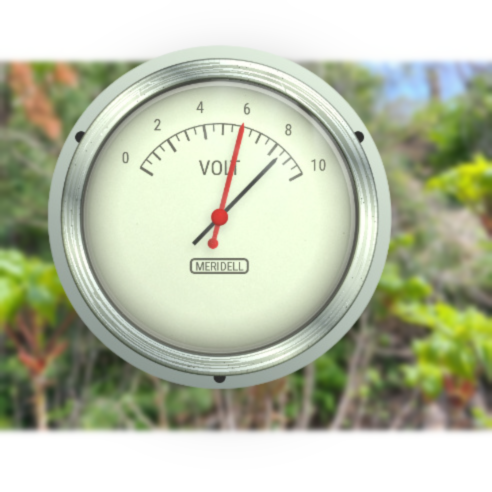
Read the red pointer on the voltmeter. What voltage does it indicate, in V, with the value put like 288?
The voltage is 6
